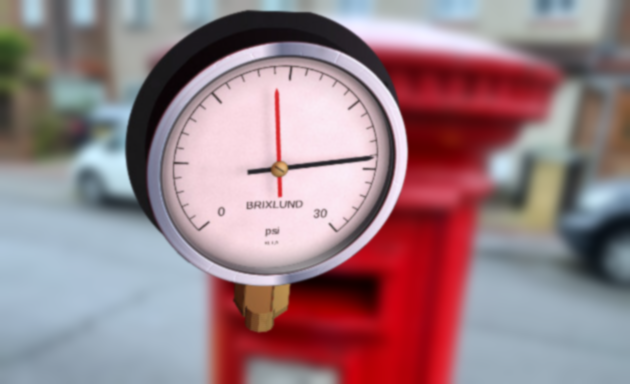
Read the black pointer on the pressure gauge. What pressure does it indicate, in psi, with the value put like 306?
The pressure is 24
